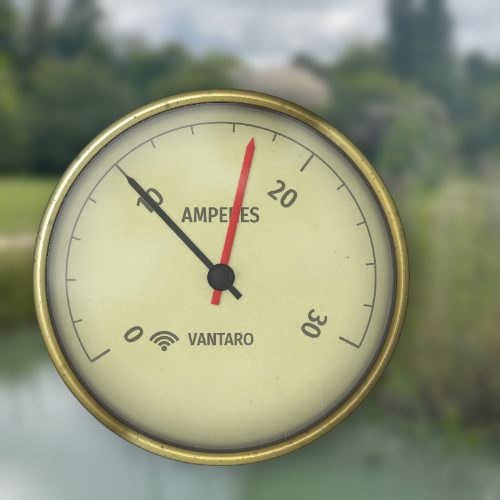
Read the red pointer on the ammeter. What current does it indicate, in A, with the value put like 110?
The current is 17
